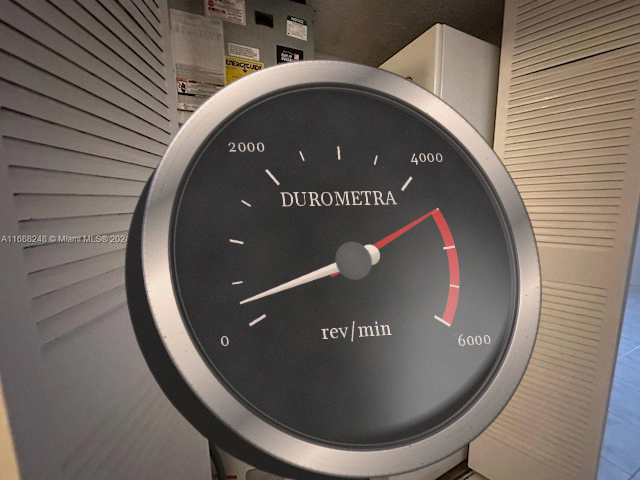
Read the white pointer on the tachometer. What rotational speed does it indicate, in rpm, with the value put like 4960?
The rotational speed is 250
